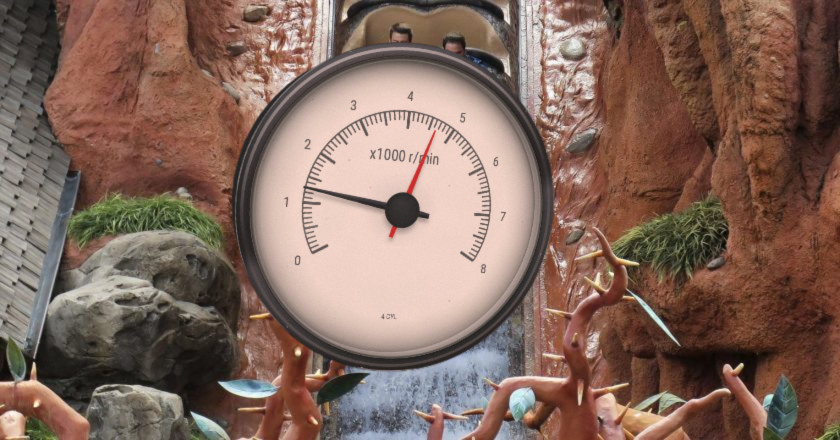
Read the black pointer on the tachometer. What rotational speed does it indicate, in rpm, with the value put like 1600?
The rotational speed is 1300
